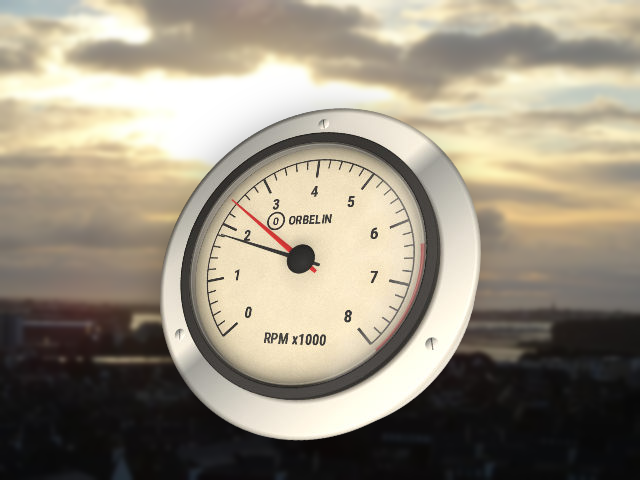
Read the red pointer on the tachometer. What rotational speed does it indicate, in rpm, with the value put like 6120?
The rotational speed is 2400
